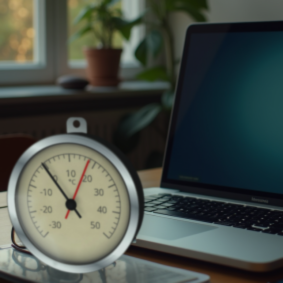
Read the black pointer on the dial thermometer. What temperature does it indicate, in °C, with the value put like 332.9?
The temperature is 0
